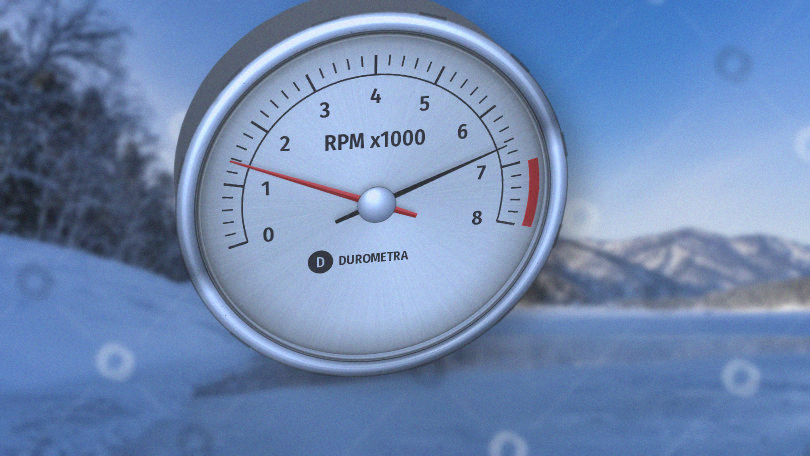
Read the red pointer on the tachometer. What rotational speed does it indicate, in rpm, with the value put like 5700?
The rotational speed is 1400
